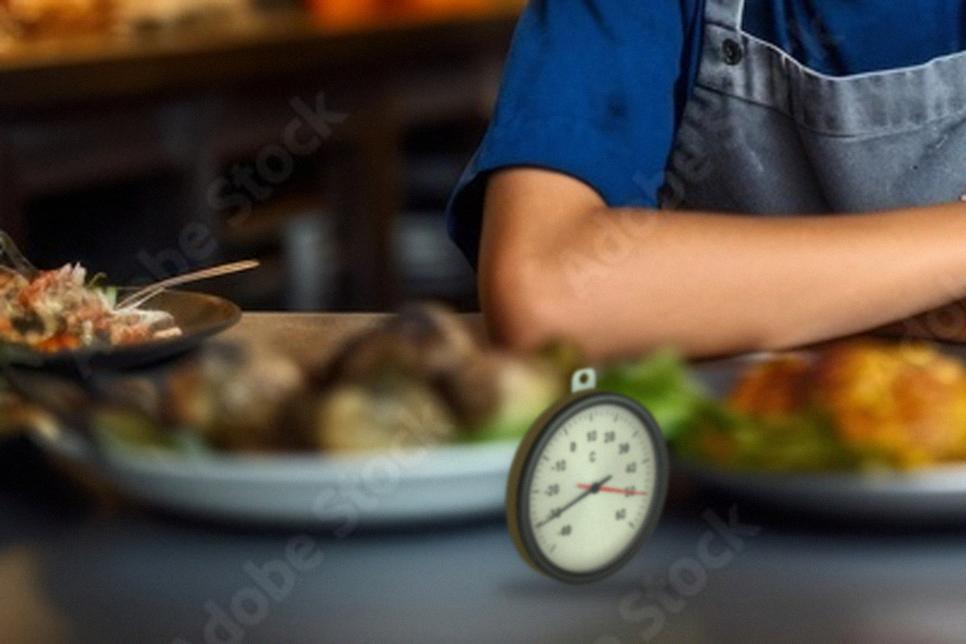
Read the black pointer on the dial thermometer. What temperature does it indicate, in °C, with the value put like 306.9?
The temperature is -30
